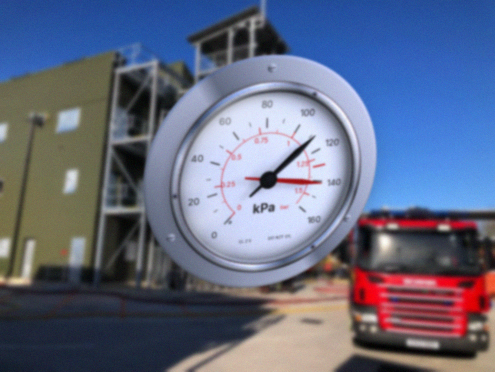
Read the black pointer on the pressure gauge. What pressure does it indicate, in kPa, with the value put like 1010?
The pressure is 110
